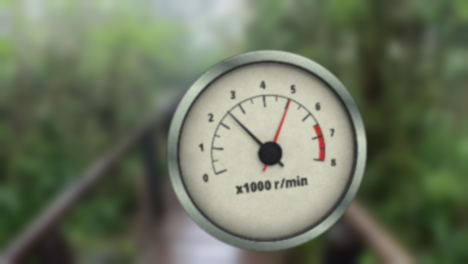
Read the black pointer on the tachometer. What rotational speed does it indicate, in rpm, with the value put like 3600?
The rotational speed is 2500
